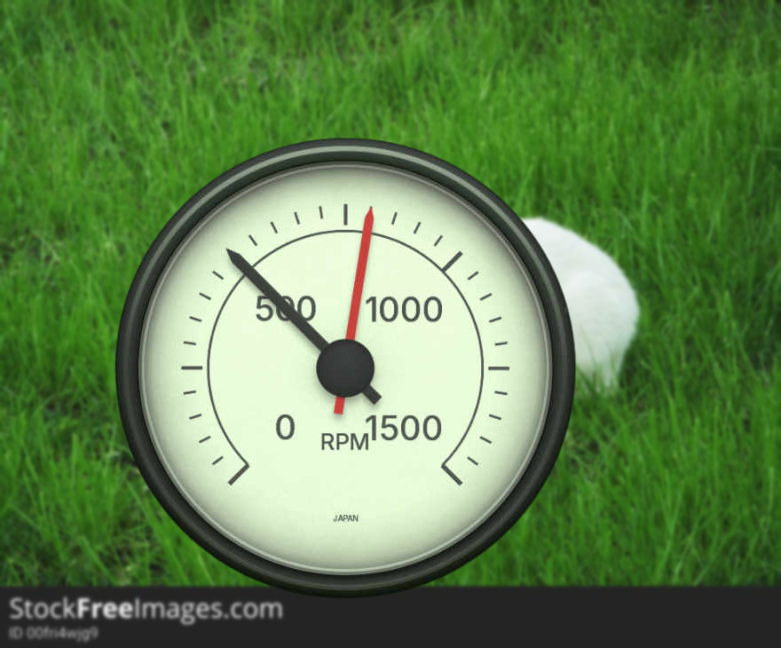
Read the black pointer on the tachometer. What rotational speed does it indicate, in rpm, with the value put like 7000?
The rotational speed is 500
